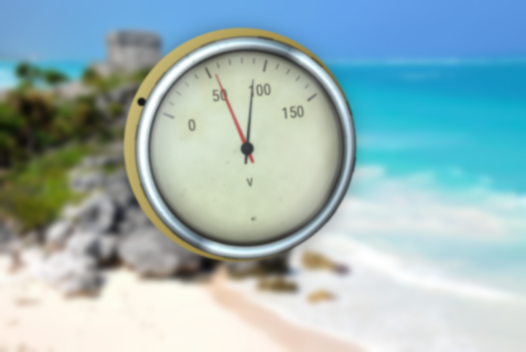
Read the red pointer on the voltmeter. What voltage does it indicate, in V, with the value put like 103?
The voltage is 55
